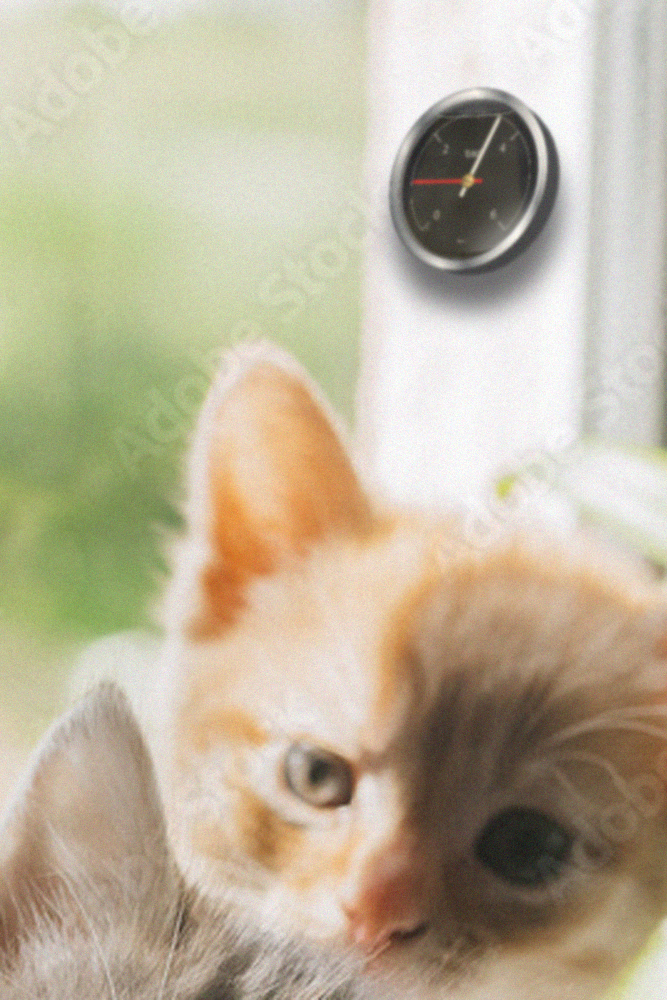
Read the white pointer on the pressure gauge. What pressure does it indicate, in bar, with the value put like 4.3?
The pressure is 3.5
